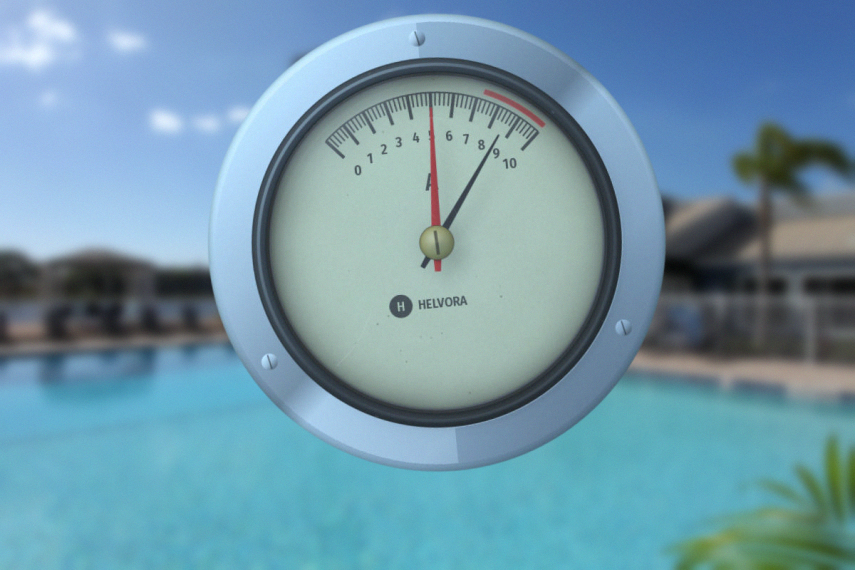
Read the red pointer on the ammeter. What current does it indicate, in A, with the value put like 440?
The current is 5
